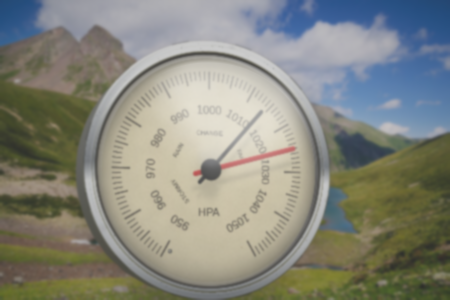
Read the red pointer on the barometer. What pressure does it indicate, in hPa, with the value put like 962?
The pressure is 1025
